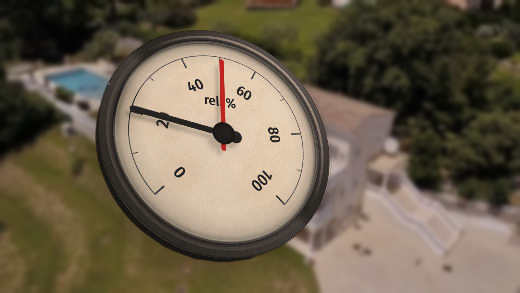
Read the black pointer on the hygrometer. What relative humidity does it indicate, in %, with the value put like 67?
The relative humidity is 20
